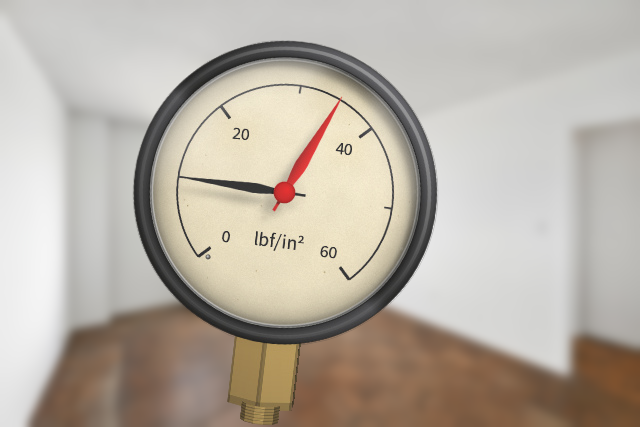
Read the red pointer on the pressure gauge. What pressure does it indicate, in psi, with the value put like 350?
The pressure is 35
